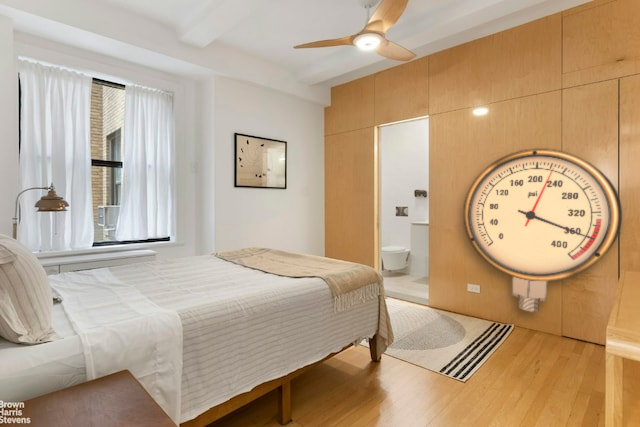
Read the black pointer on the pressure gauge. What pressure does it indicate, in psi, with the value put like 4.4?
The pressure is 360
